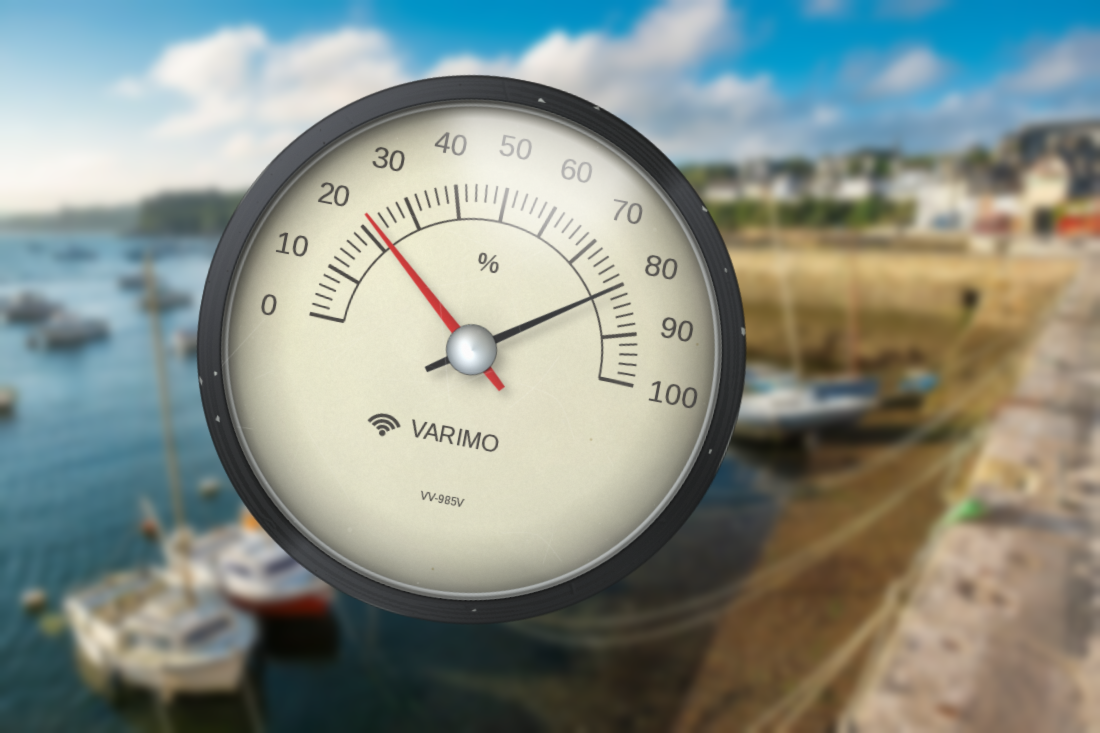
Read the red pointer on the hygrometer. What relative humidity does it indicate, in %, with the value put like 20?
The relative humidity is 22
